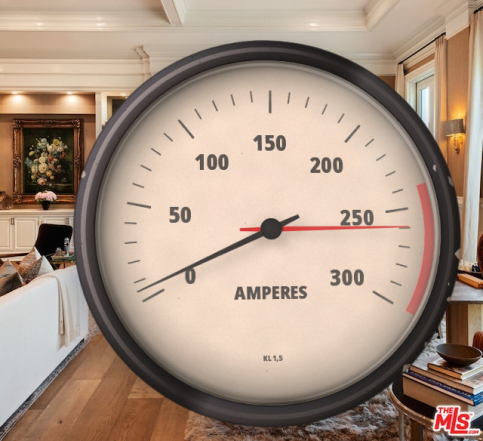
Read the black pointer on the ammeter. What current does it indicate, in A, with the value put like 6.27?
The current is 5
